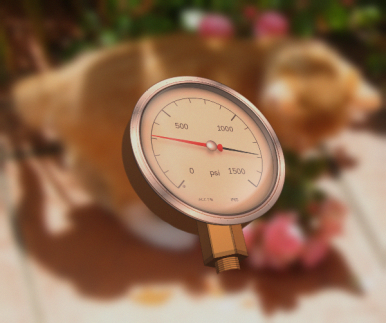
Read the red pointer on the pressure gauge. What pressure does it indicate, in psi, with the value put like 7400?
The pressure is 300
